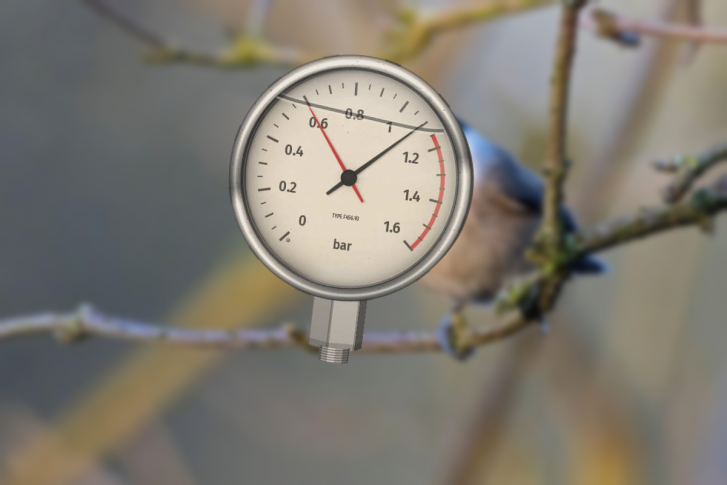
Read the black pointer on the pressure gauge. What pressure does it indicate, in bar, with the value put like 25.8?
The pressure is 1.1
